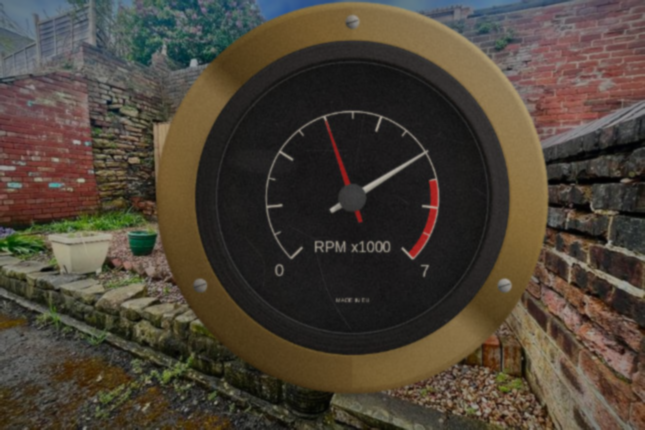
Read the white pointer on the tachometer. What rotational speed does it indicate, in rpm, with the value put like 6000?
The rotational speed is 5000
